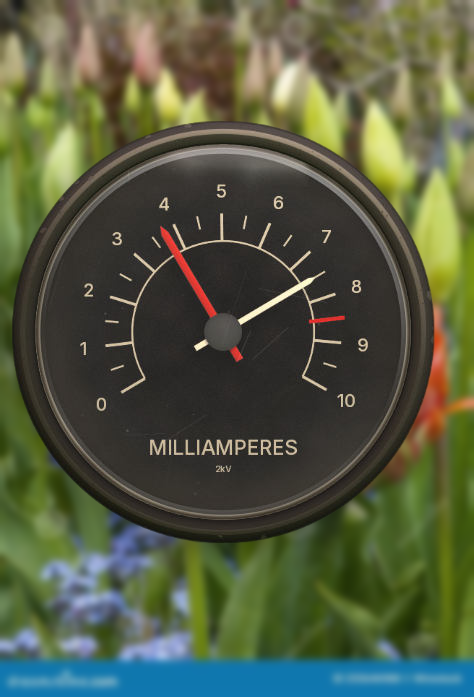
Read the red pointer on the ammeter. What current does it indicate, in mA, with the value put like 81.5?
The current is 3.75
